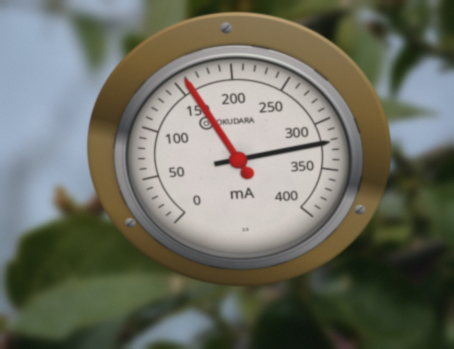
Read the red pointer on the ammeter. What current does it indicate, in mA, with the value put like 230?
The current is 160
